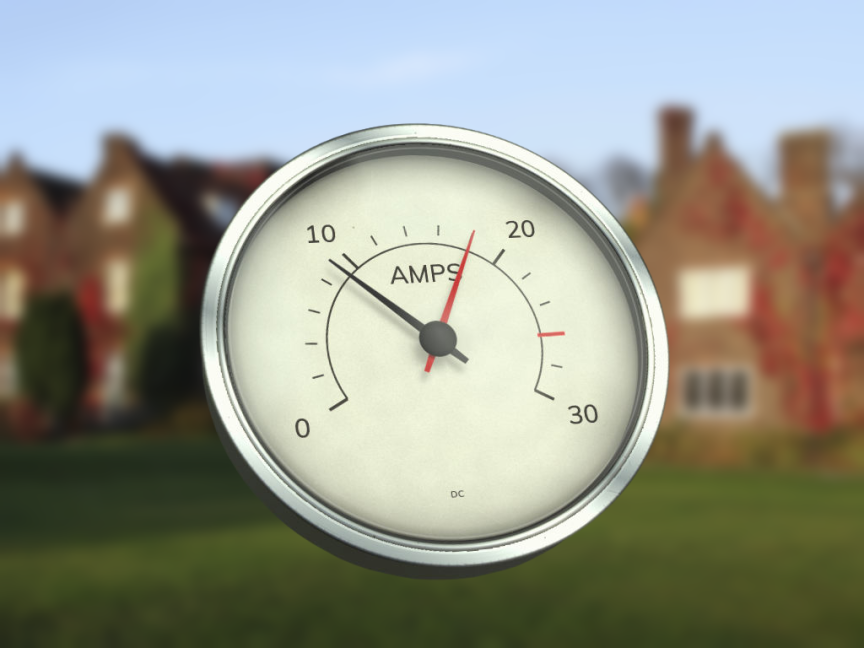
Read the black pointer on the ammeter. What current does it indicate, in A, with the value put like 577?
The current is 9
